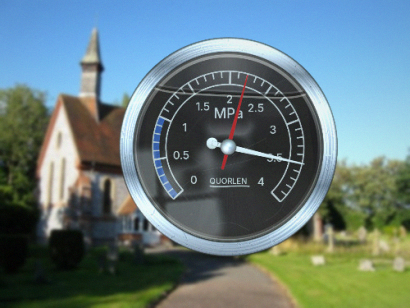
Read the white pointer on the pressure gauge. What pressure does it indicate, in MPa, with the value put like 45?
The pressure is 3.5
